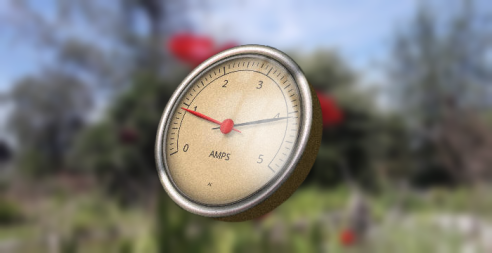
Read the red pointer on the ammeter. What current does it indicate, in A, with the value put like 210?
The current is 0.9
